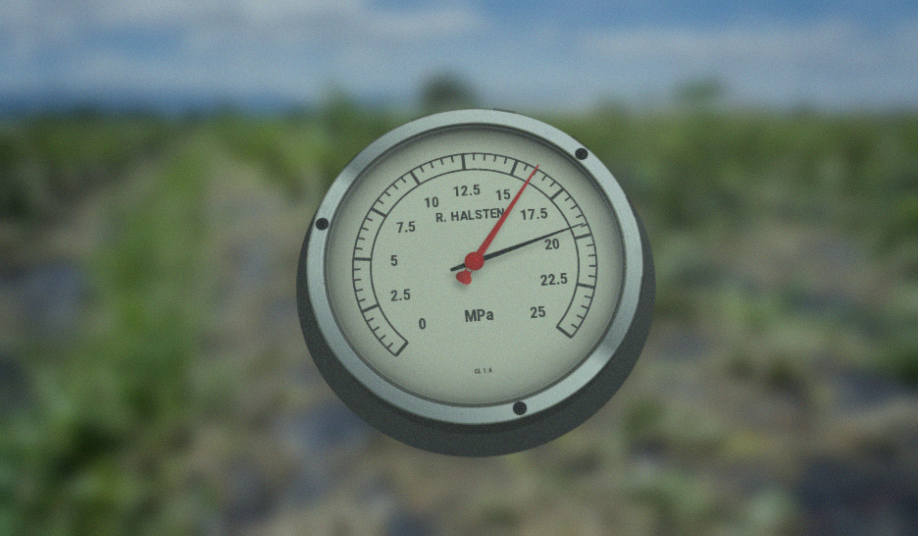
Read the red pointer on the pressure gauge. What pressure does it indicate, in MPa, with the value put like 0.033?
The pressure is 16
